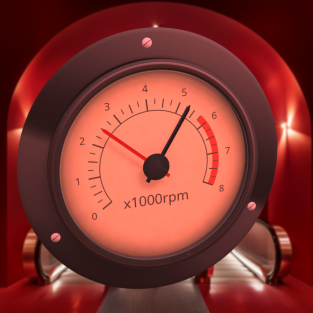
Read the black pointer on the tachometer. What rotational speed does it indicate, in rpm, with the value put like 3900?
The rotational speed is 5250
